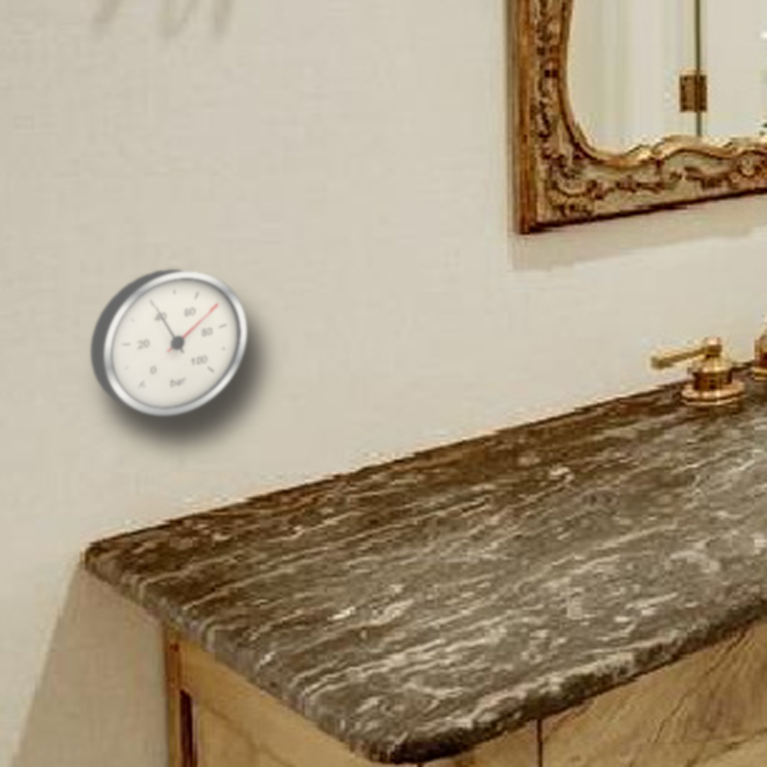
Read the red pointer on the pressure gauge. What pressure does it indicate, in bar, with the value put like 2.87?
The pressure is 70
